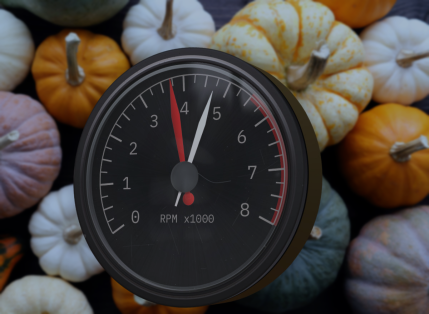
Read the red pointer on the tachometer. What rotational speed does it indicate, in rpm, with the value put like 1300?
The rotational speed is 3750
